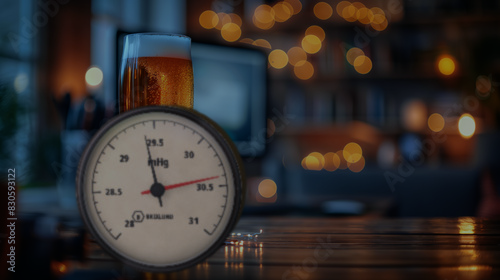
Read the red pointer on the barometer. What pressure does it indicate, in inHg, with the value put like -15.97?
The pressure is 30.4
